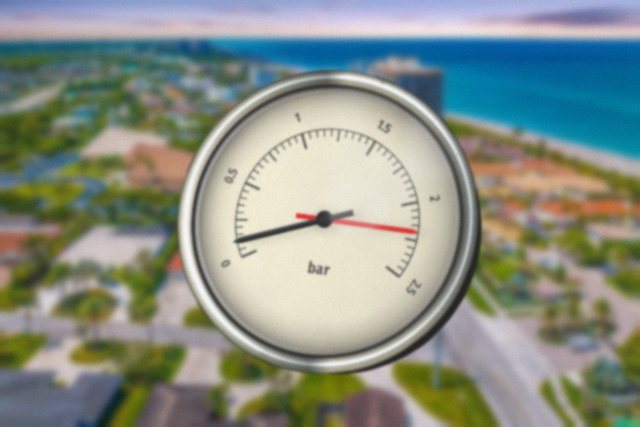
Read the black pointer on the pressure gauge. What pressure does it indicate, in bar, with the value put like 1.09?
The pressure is 0.1
